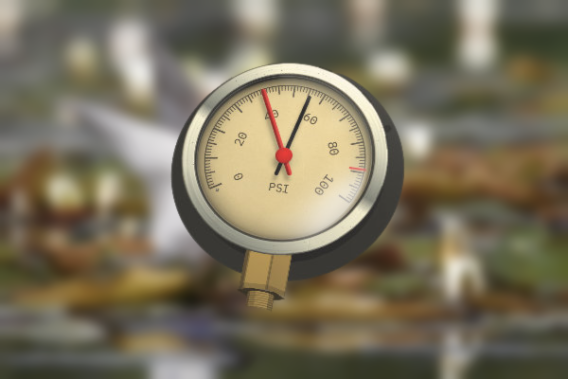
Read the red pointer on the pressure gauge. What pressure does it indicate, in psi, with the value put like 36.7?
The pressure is 40
